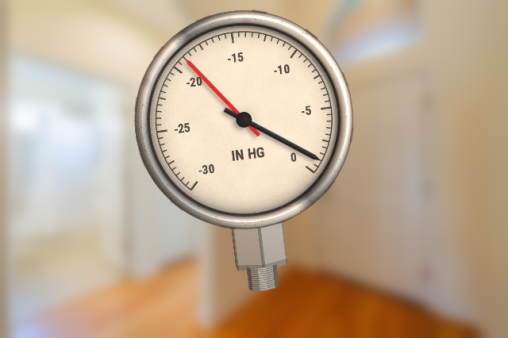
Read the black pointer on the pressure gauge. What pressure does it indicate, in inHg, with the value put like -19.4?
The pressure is -1
